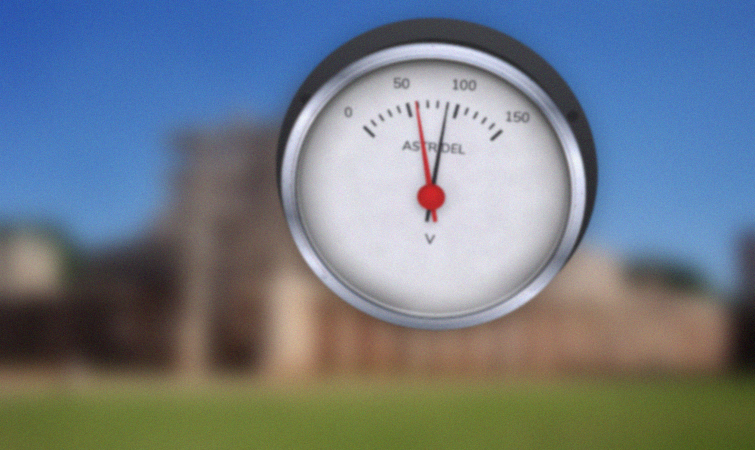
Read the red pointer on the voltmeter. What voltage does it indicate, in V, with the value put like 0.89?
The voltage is 60
